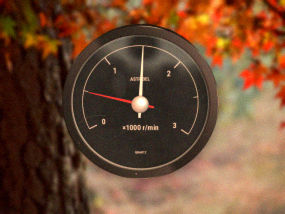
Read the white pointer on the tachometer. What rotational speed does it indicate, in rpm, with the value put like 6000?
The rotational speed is 1500
